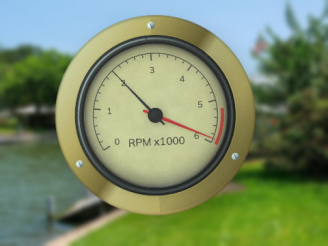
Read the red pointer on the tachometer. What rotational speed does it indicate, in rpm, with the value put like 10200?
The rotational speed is 5900
